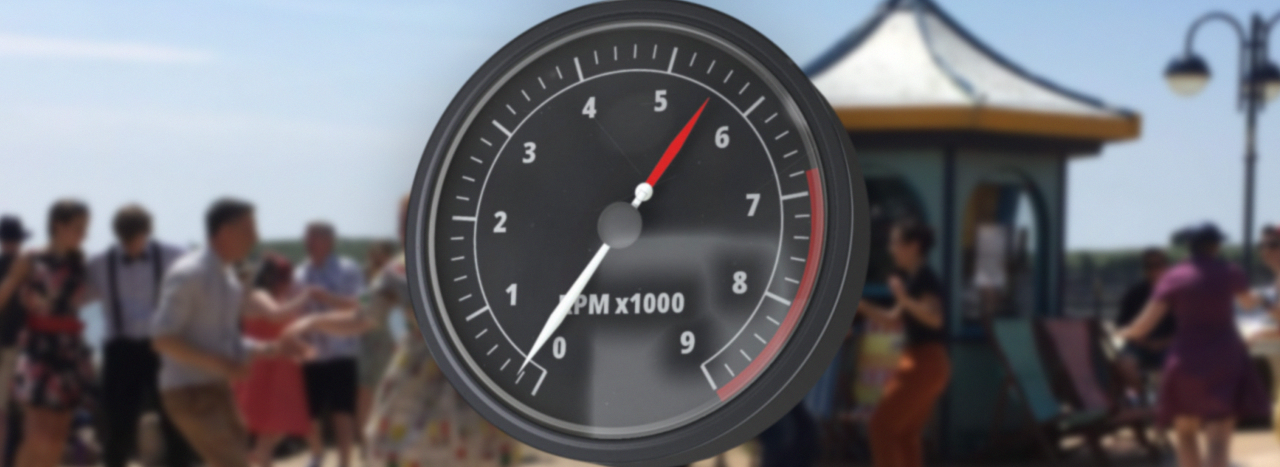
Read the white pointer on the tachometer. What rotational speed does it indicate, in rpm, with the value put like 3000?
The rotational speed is 200
